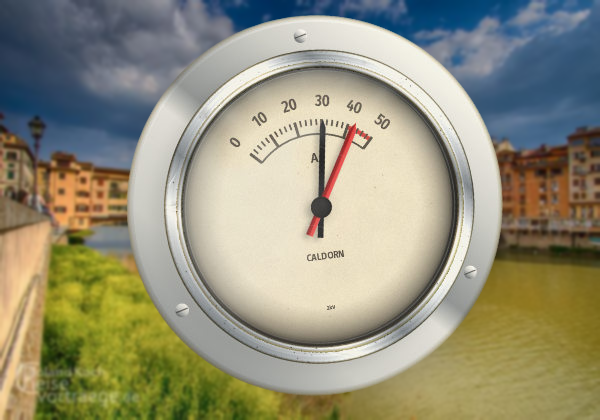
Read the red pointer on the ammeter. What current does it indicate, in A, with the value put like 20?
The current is 42
